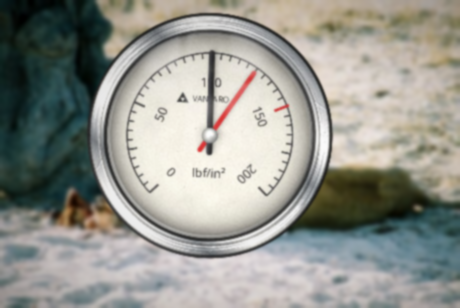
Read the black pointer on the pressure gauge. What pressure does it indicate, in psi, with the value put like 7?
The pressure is 100
